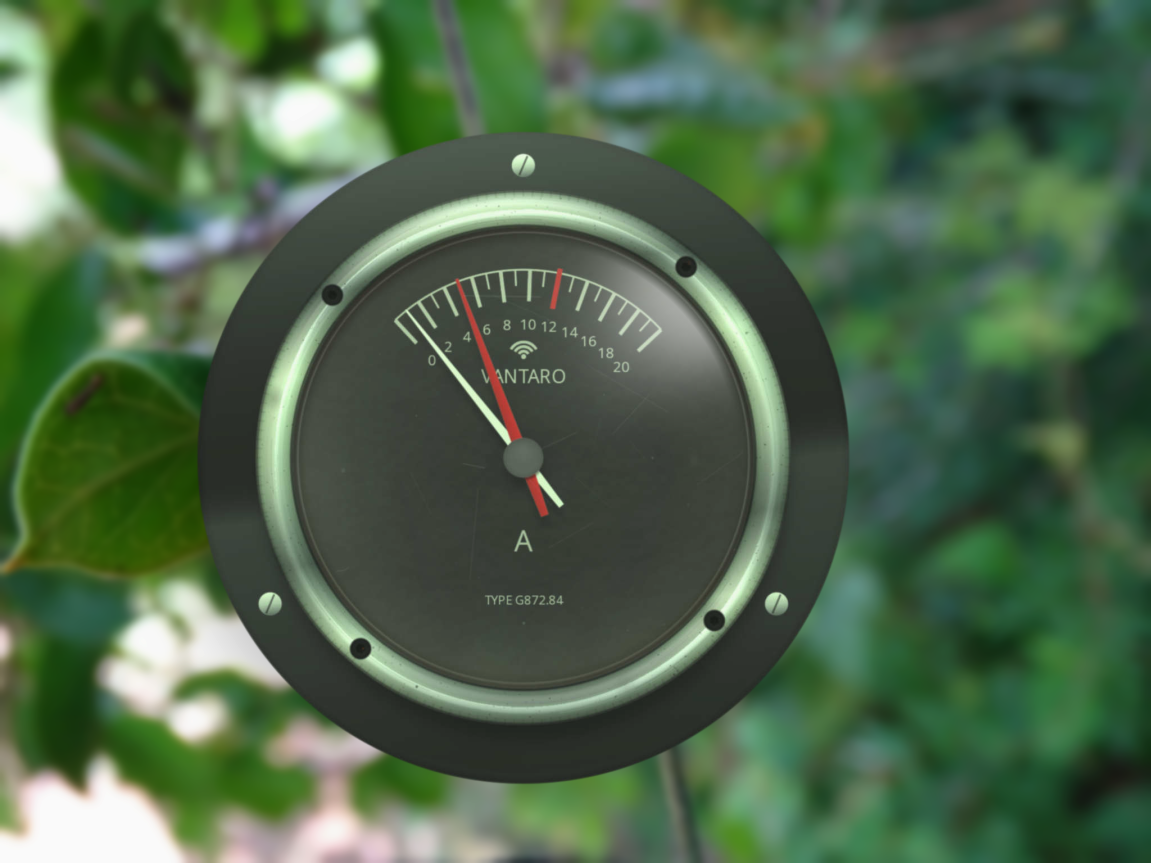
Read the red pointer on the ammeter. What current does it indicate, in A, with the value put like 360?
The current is 5
